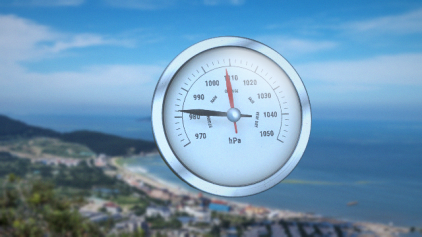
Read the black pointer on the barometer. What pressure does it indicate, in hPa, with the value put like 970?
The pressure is 982
